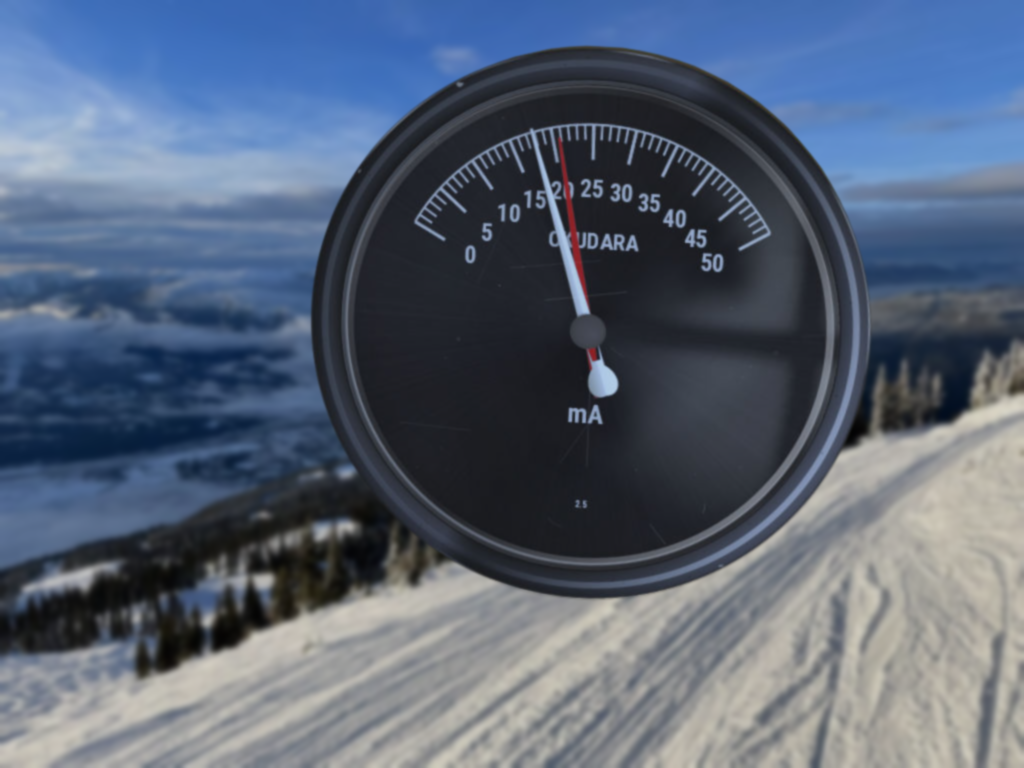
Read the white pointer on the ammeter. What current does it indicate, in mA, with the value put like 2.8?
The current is 18
